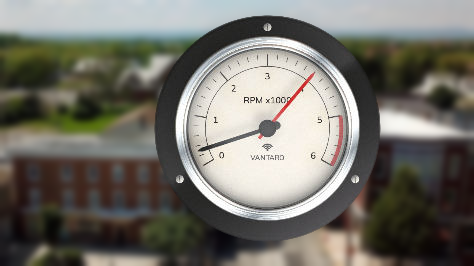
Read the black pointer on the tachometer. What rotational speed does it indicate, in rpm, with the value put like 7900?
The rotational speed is 300
